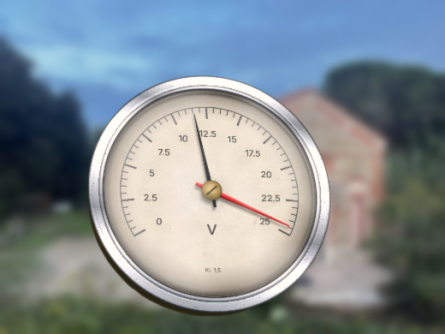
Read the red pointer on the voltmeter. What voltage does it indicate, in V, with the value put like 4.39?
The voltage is 24.5
